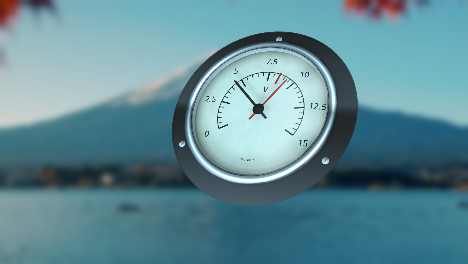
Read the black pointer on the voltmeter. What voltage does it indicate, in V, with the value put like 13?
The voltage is 4.5
